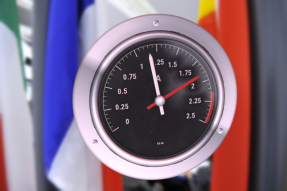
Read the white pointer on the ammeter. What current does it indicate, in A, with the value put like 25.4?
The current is 1.15
